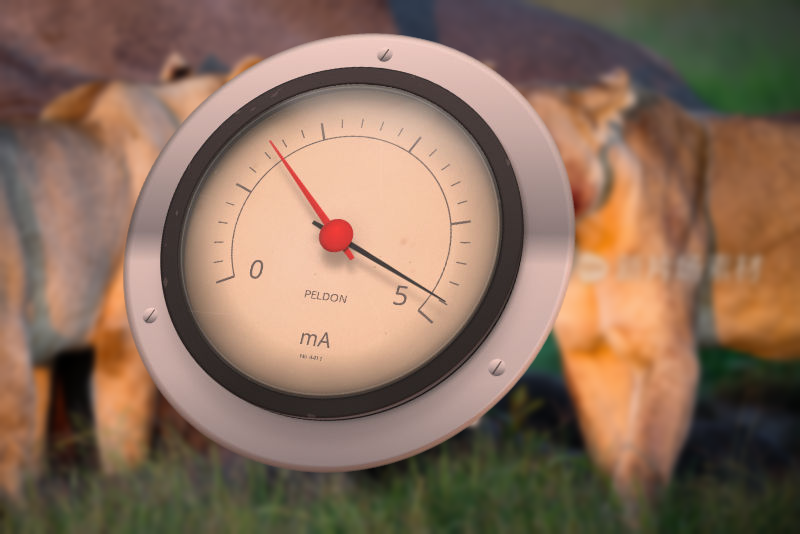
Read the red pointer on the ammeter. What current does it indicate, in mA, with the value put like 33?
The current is 1.5
